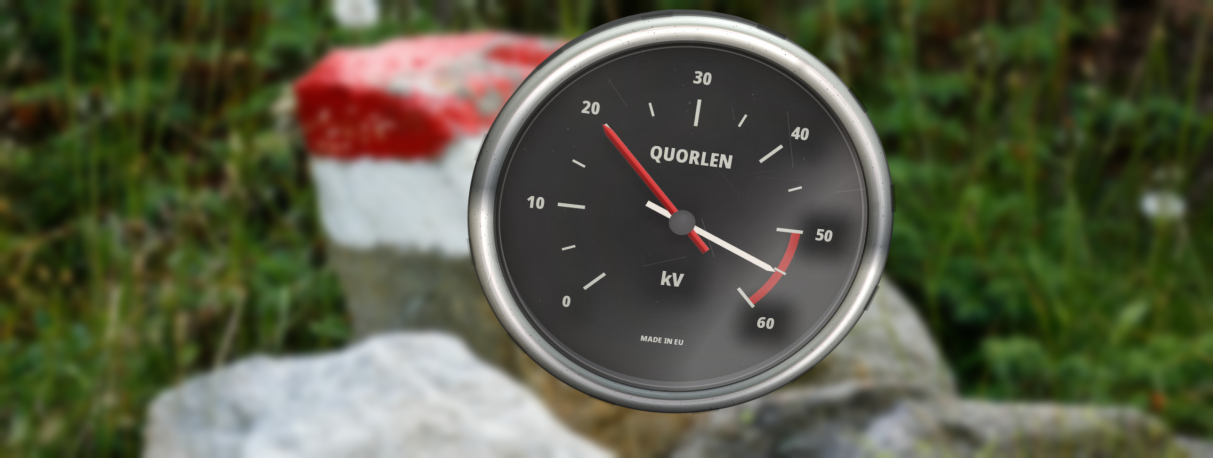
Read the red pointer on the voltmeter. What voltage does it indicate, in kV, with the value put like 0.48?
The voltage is 20
